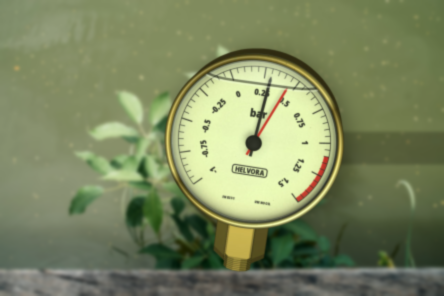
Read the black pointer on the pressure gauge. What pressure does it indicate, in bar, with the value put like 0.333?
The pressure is 0.3
